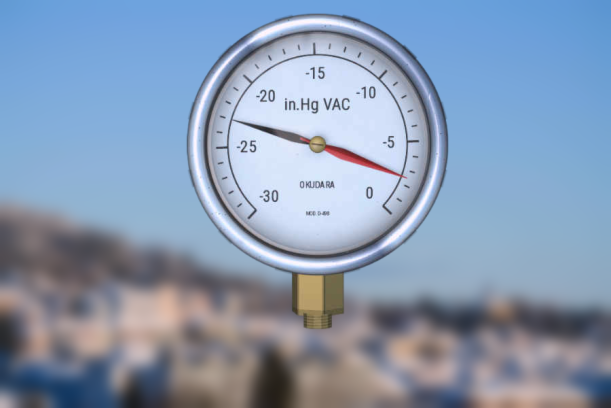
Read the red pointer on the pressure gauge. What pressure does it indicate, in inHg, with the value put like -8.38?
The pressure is -2.5
